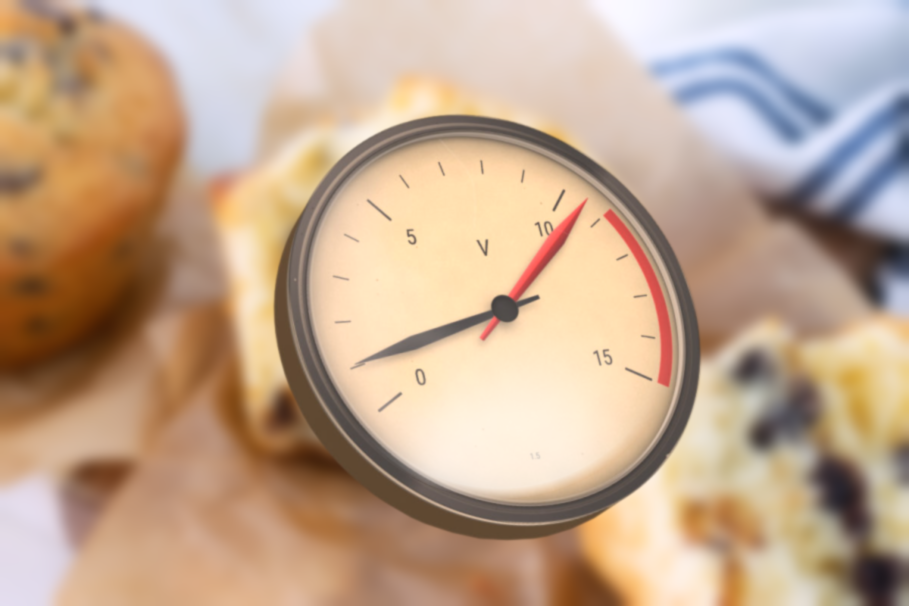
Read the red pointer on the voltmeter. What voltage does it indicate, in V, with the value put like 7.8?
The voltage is 10.5
